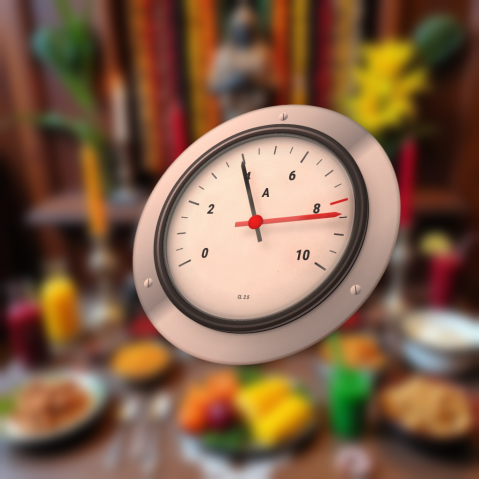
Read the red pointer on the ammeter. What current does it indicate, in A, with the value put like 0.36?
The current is 8.5
